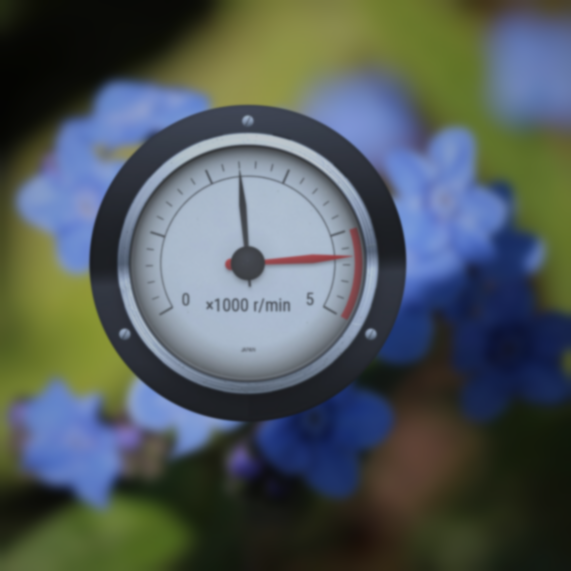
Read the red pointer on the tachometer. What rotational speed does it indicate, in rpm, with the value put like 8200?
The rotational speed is 4300
